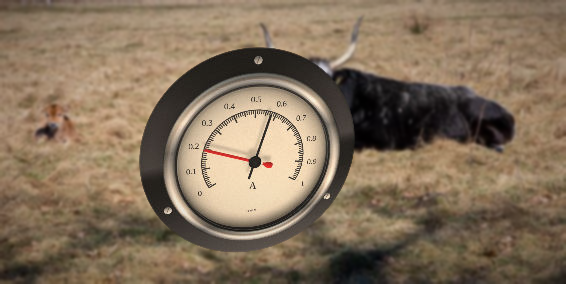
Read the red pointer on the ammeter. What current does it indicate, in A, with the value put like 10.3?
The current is 0.2
